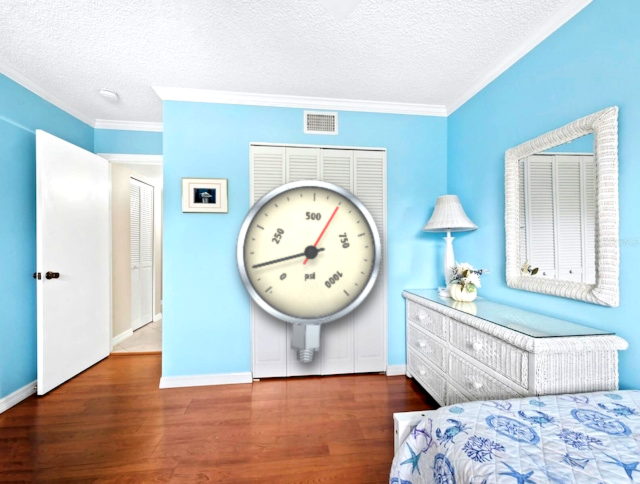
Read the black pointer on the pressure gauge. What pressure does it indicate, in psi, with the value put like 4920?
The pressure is 100
